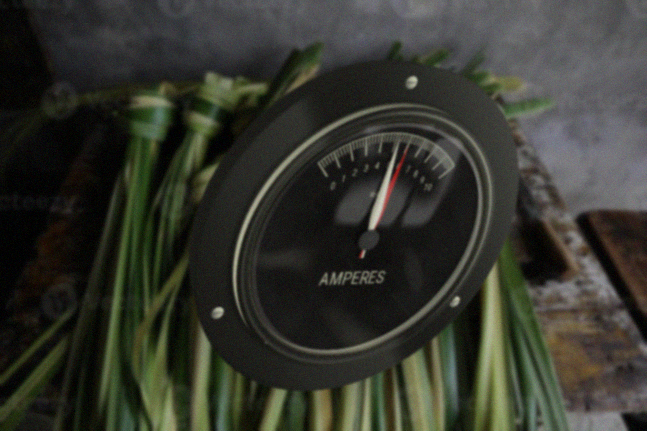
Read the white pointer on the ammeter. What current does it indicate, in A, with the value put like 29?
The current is 5
